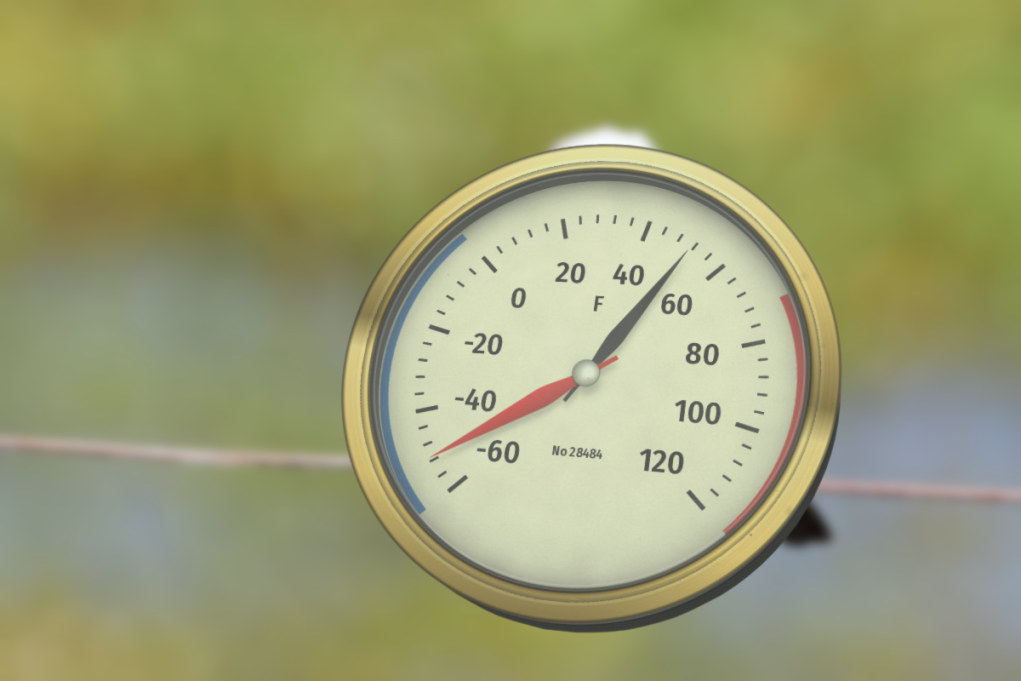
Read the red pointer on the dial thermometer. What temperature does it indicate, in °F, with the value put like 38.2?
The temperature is -52
